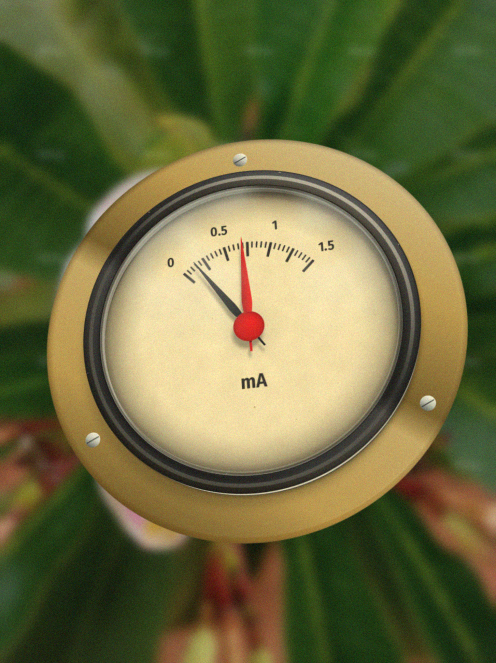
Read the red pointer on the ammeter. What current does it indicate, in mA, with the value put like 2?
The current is 0.7
